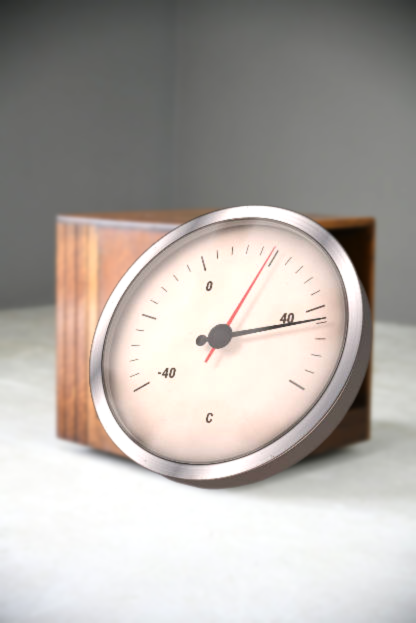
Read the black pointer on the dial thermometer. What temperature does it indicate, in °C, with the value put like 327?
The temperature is 44
